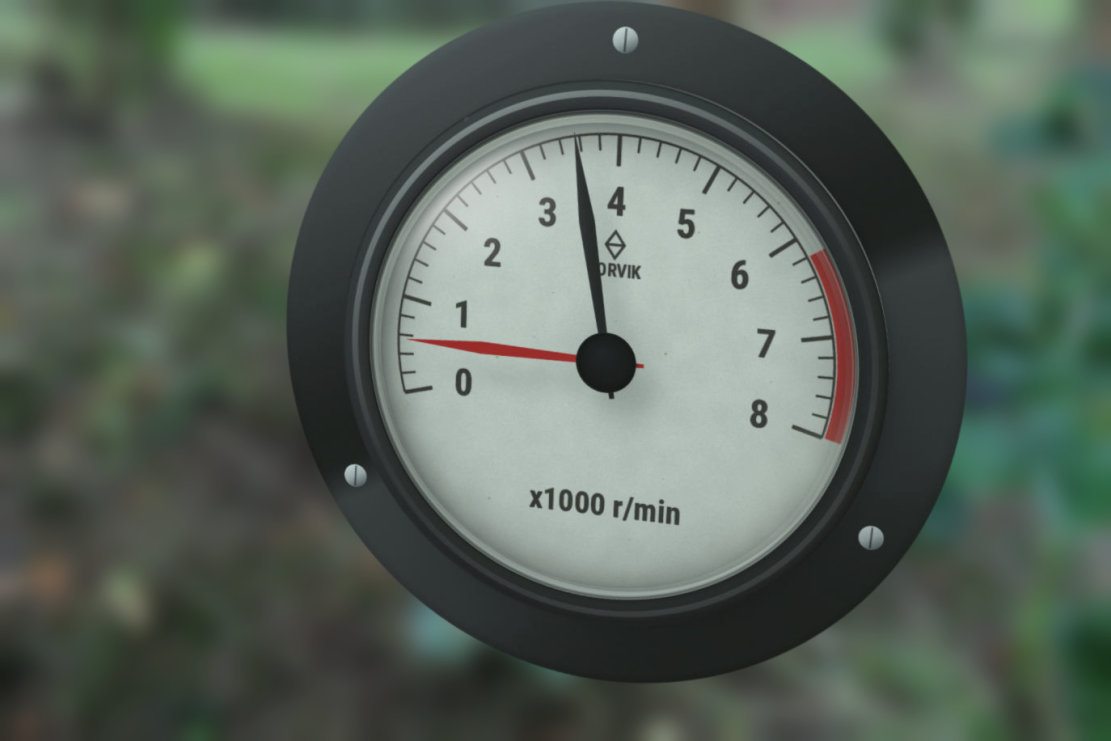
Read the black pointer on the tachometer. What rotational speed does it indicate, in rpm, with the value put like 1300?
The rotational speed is 3600
